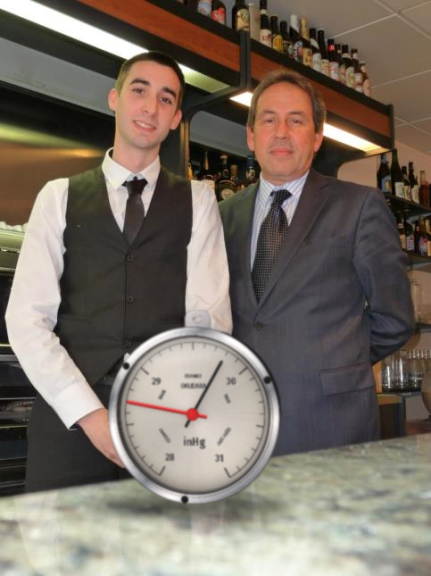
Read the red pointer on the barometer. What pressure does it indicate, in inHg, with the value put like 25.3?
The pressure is 28.7
